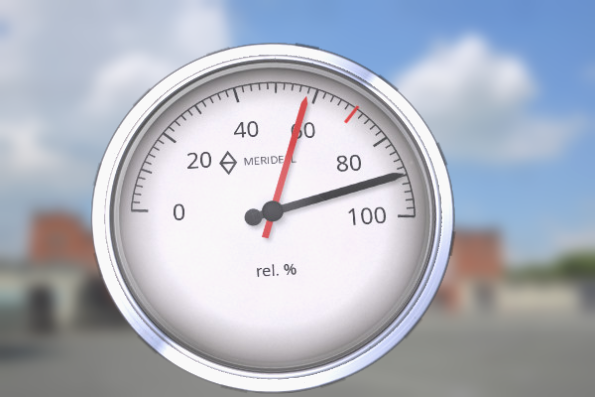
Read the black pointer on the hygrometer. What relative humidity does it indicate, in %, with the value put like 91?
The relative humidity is 90
